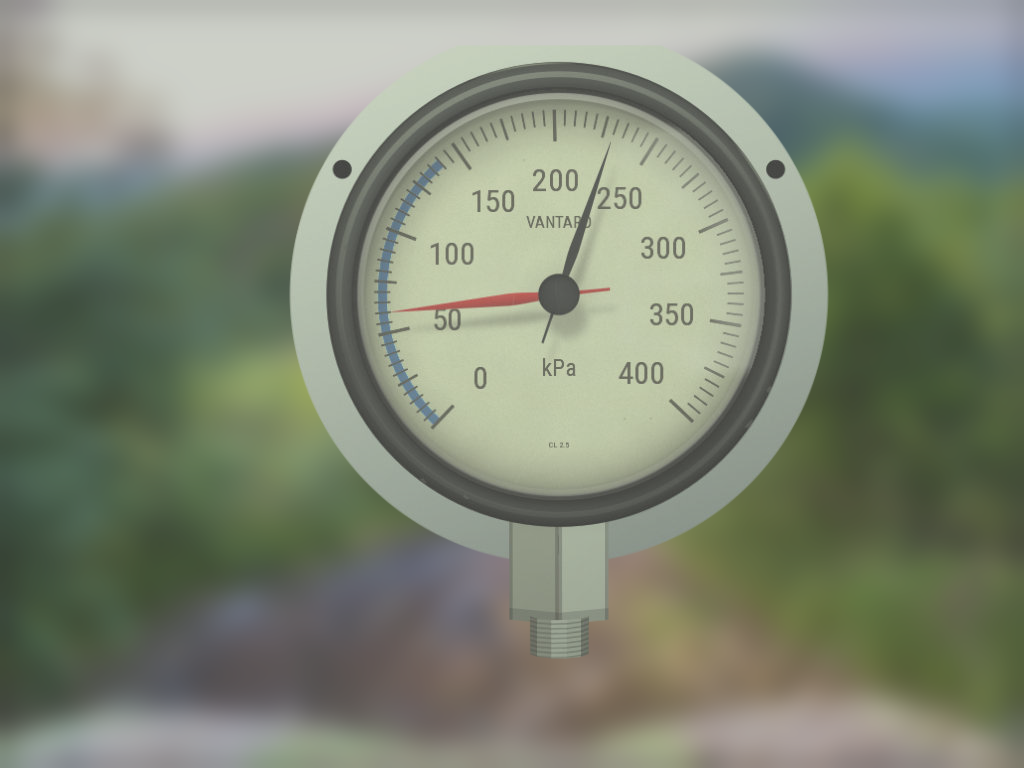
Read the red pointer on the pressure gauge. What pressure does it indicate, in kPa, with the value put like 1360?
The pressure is 60
